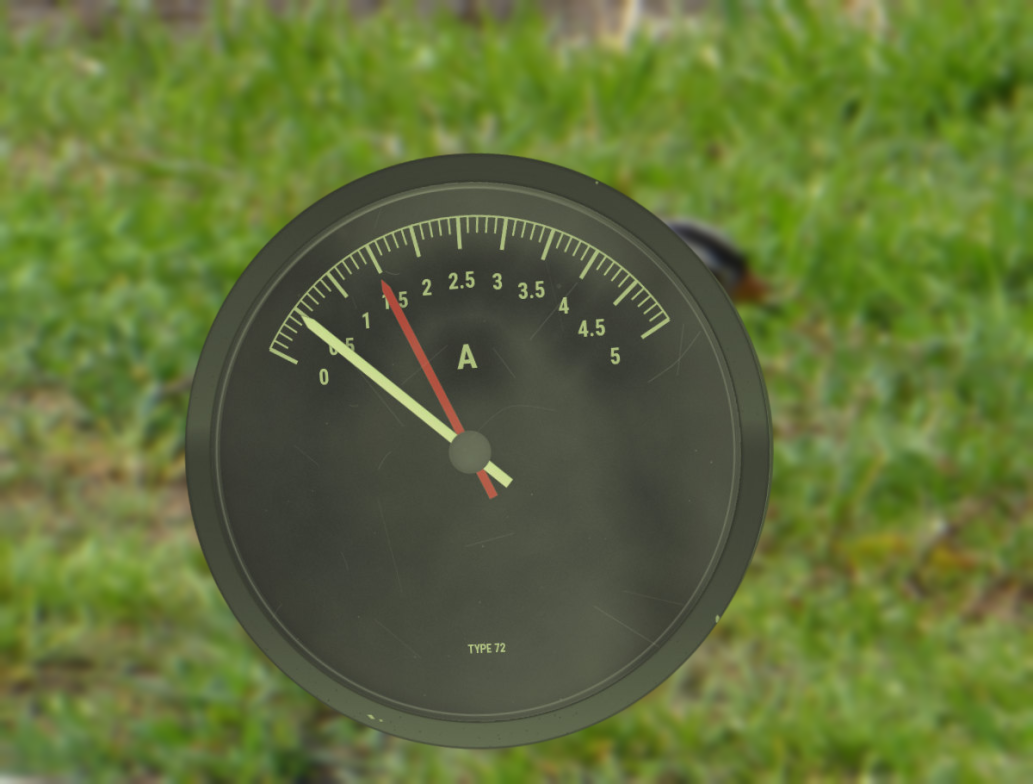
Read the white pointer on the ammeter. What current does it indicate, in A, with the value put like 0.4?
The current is 0.5
